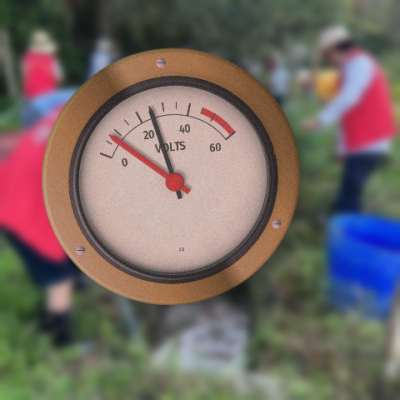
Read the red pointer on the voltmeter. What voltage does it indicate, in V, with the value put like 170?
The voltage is 7.5
